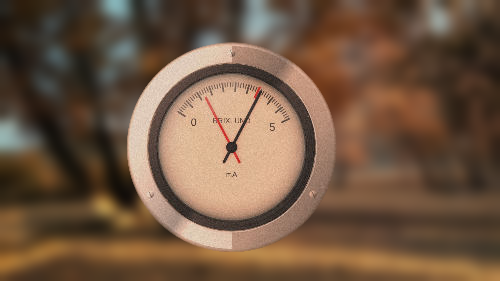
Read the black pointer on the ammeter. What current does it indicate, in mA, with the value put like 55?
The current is 3.5
